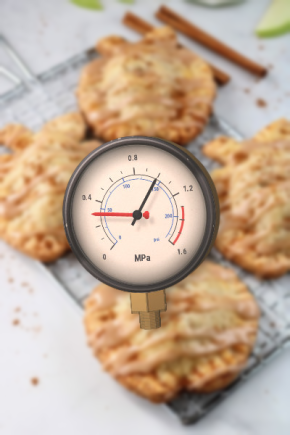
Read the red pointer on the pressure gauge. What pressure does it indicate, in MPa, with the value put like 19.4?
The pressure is 0.3
